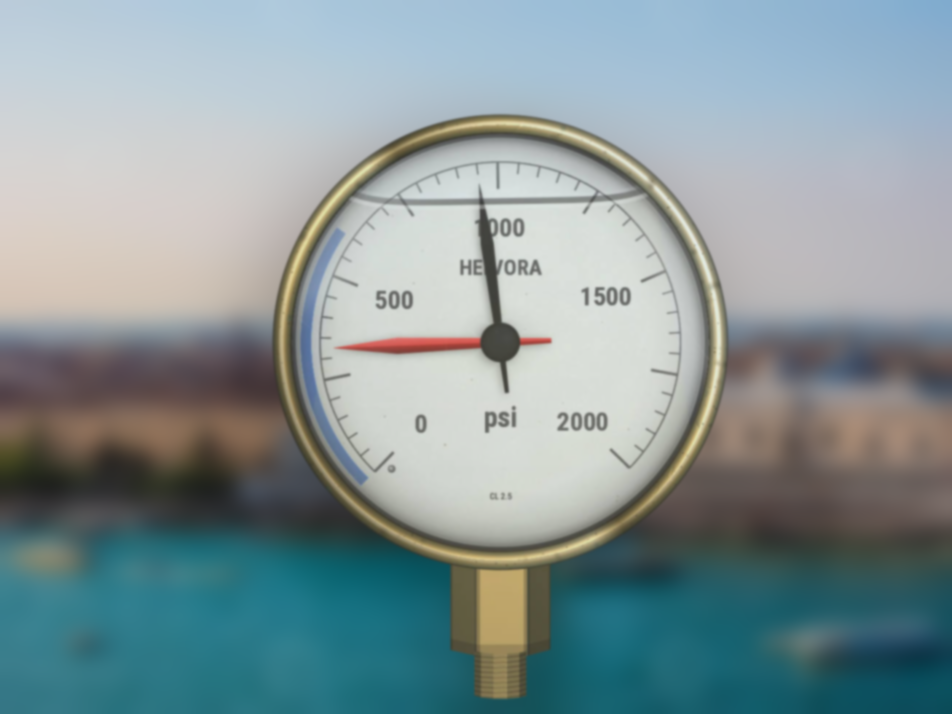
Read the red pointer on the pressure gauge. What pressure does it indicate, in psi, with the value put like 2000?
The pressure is 325
